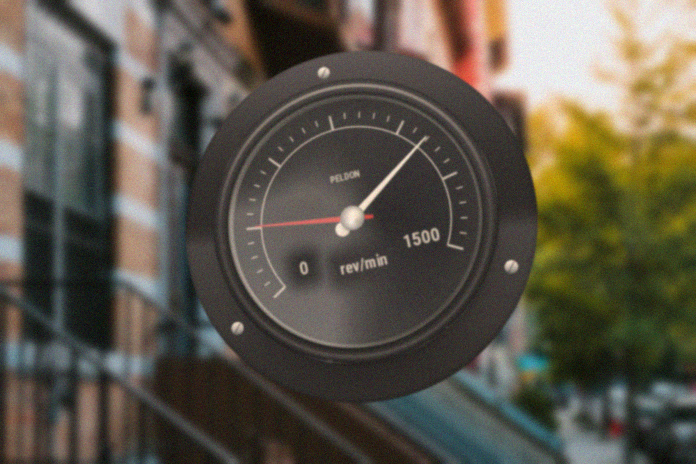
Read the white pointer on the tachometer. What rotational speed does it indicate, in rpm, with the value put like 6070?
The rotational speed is 1100
